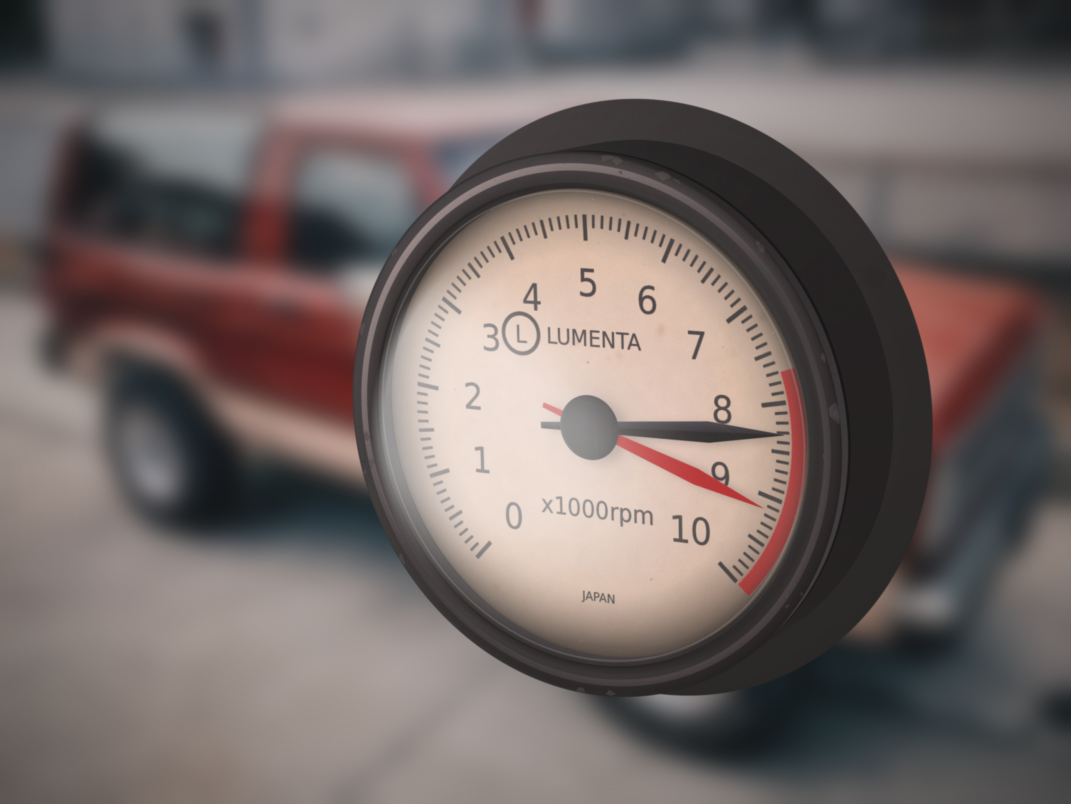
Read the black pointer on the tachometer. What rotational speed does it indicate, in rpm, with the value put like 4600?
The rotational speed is 8300
